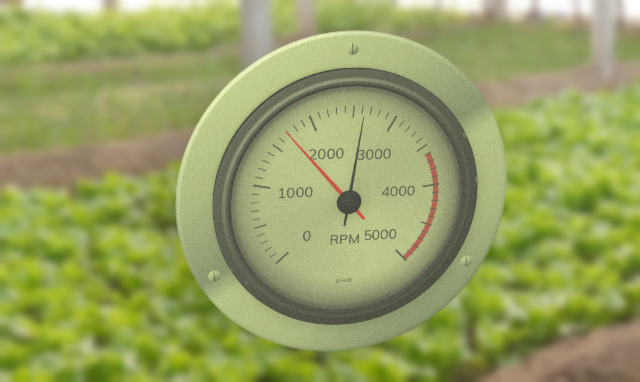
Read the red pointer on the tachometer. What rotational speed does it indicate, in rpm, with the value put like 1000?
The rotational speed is 1700
